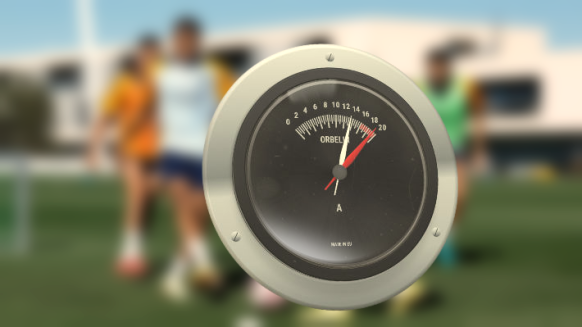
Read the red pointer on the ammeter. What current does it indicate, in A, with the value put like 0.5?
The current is 19
